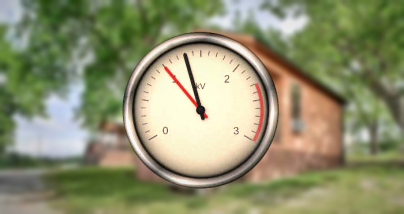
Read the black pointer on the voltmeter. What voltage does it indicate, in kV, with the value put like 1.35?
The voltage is 1.3
